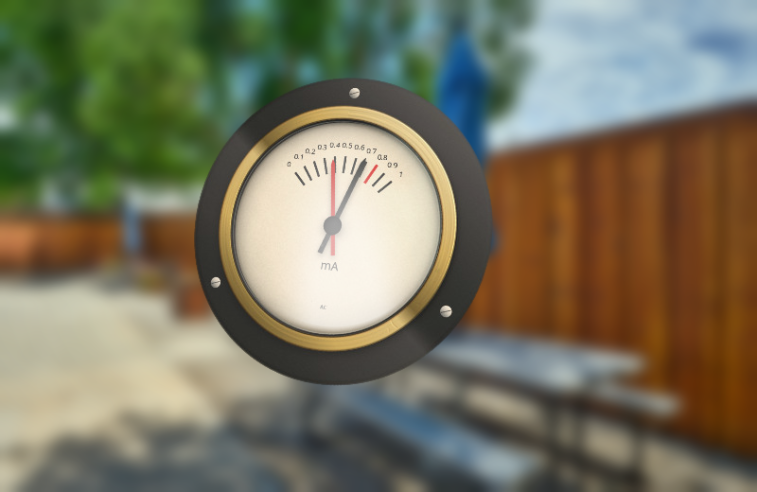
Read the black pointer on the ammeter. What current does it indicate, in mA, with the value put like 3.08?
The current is 0.7
